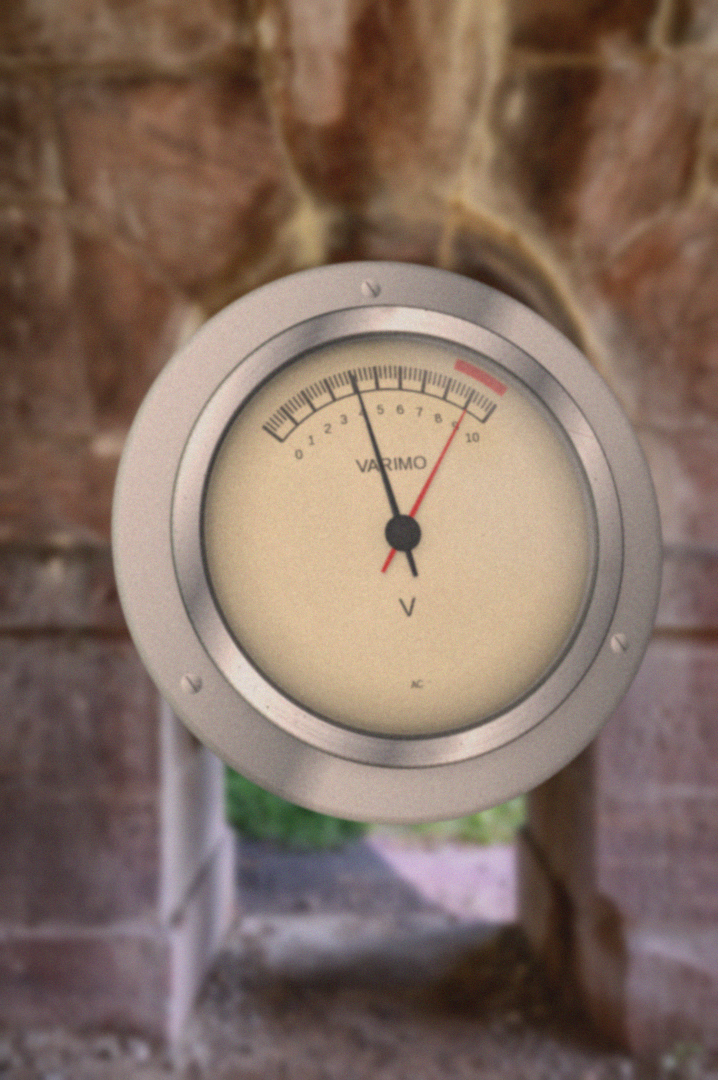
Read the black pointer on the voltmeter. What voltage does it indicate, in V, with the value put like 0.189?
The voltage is 4
